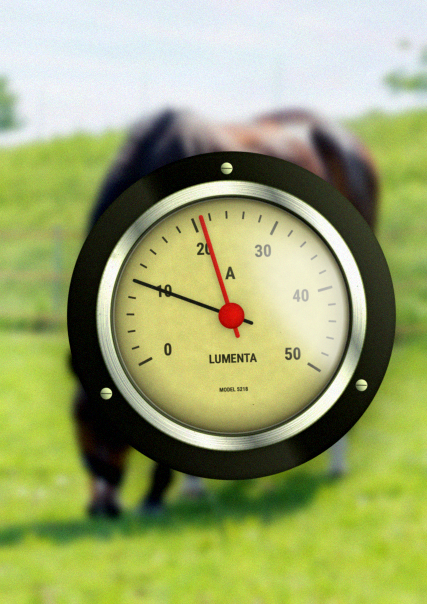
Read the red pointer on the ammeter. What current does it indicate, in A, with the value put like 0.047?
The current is 21
